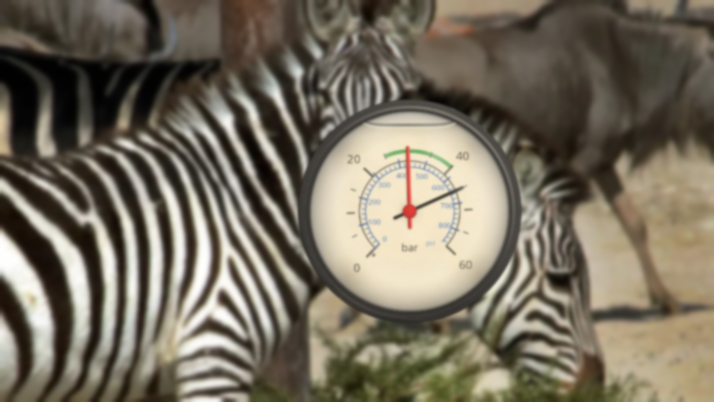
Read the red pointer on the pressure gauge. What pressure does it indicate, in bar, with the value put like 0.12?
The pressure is 30
